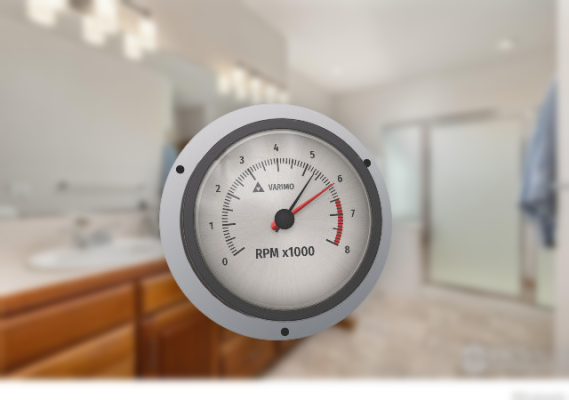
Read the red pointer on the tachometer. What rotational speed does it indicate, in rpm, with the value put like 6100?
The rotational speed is 6000
